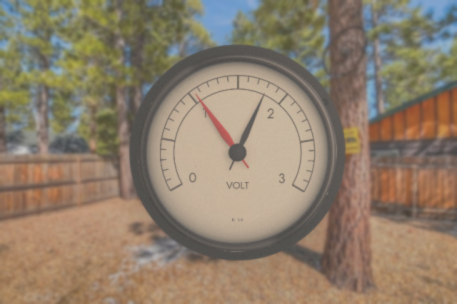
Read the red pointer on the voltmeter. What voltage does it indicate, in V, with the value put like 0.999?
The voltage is 1.05
